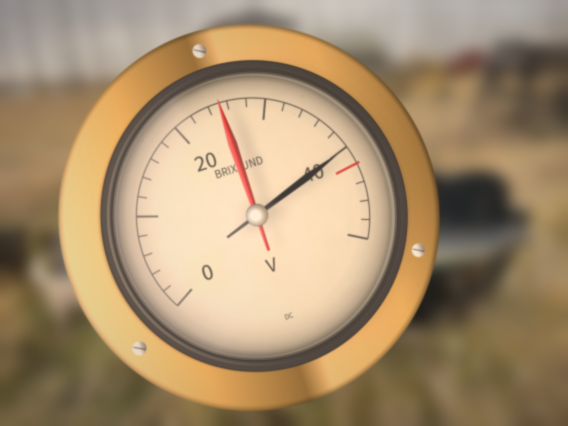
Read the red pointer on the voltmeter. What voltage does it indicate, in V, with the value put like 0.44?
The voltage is 25
